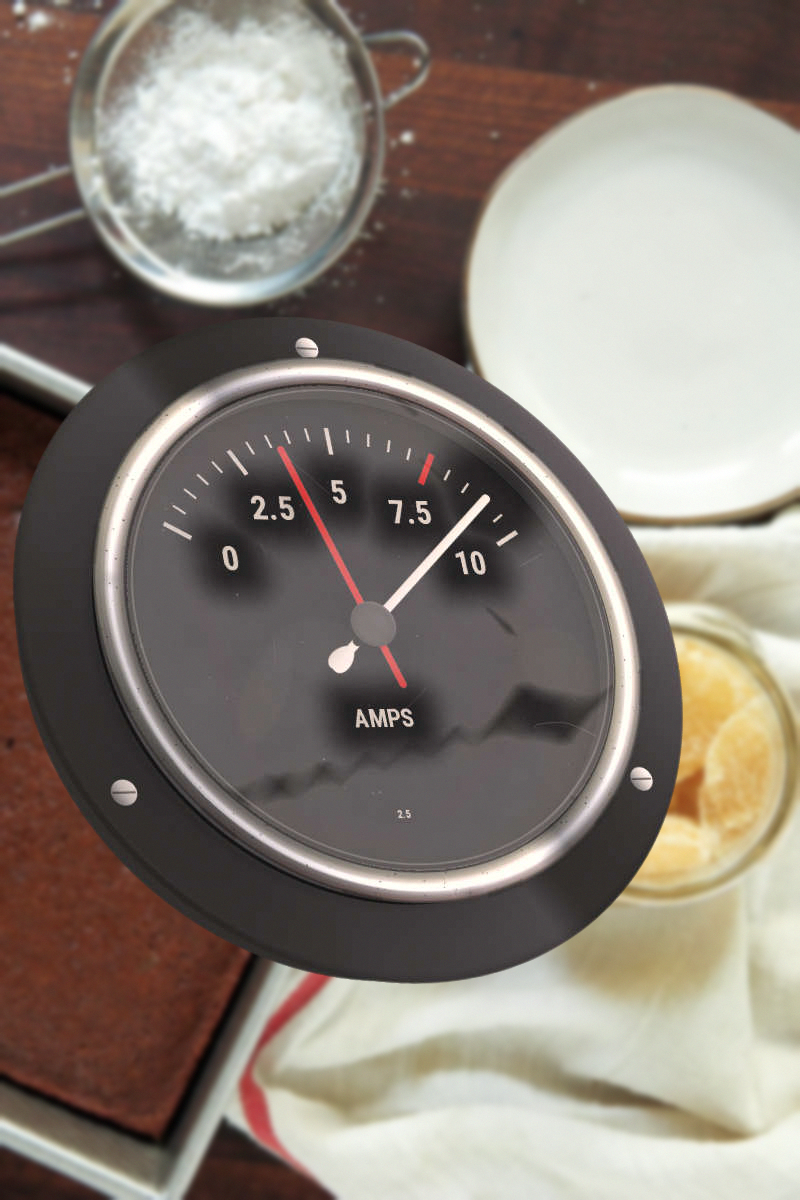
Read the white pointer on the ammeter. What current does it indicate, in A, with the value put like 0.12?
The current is 9
